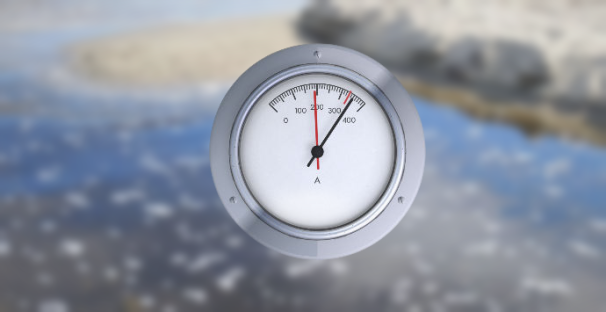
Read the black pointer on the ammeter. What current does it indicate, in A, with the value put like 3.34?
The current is 350
